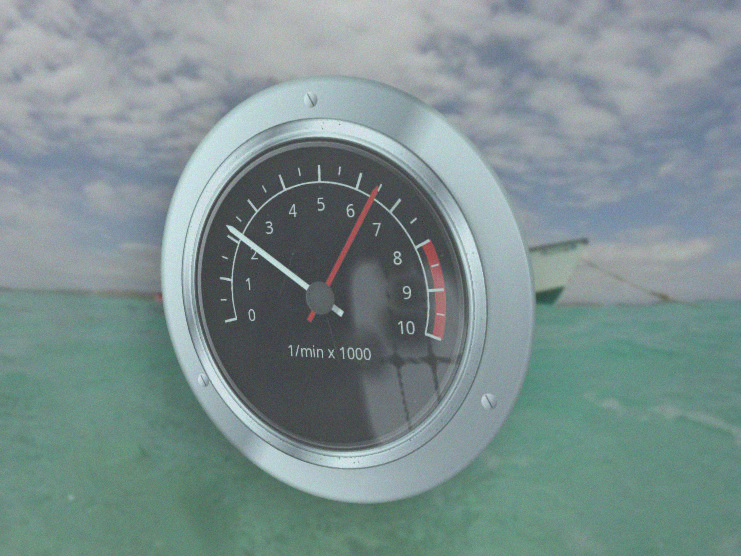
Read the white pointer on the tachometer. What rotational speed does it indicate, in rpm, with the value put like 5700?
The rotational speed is 2250
